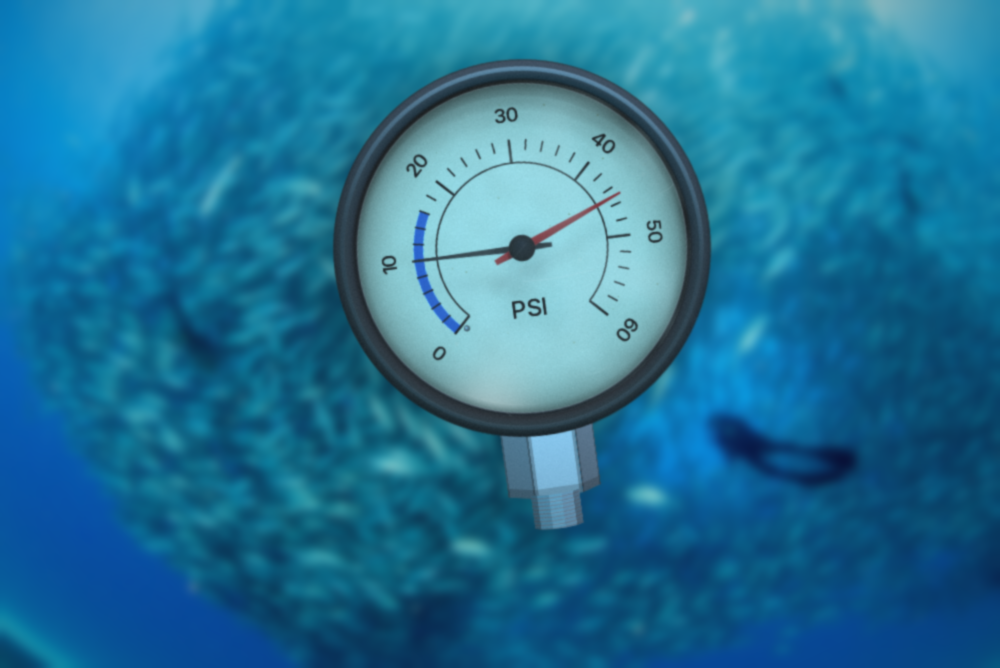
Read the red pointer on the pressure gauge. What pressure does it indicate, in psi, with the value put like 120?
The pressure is 45
